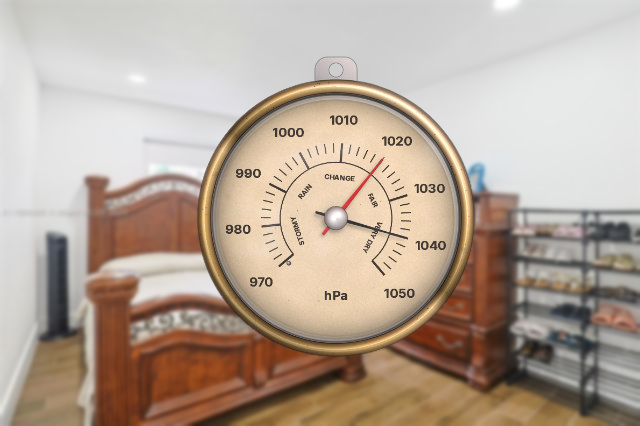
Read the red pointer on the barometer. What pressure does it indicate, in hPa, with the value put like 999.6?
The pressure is 1020
